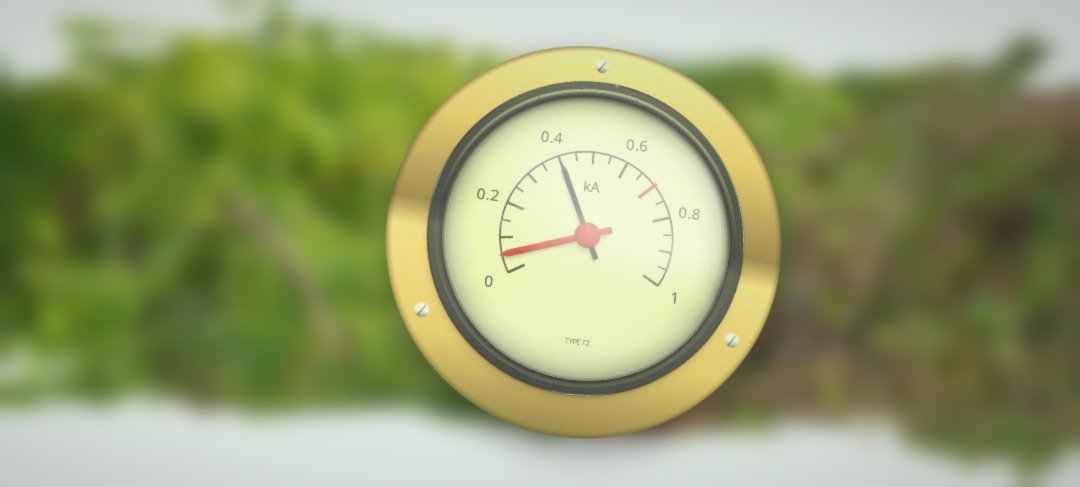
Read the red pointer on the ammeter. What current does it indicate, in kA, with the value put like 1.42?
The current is 0.05
